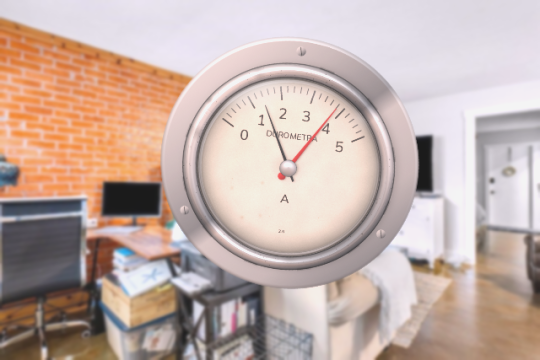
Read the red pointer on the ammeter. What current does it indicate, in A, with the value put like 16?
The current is 3.8
